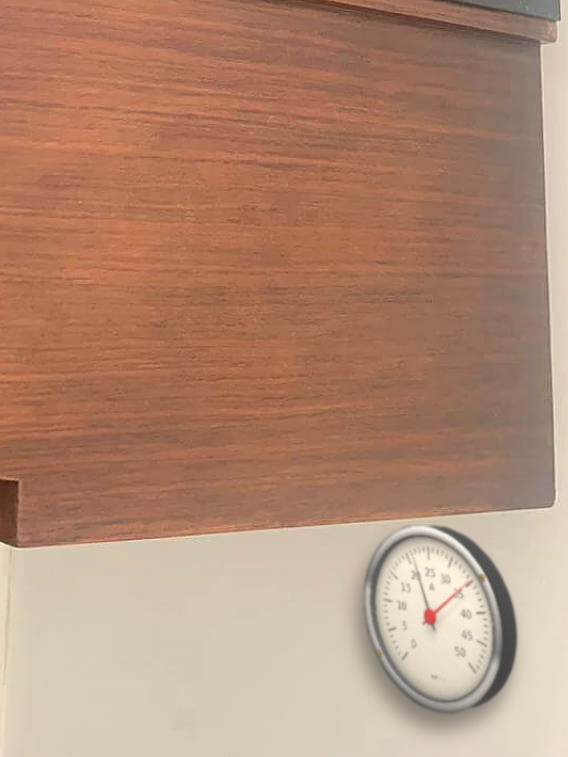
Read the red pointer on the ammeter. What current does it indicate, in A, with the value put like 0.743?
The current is 35
